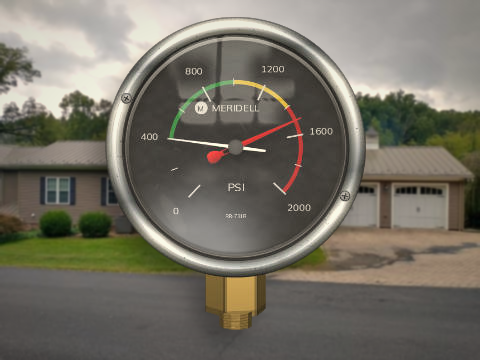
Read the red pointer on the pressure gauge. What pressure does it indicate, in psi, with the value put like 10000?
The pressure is 1500
